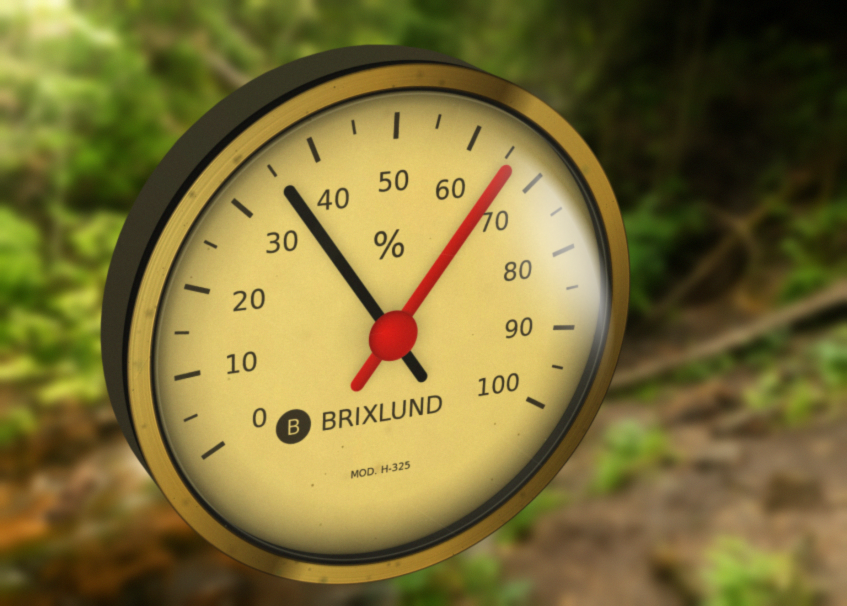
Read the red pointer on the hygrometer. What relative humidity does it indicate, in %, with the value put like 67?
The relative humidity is 65
